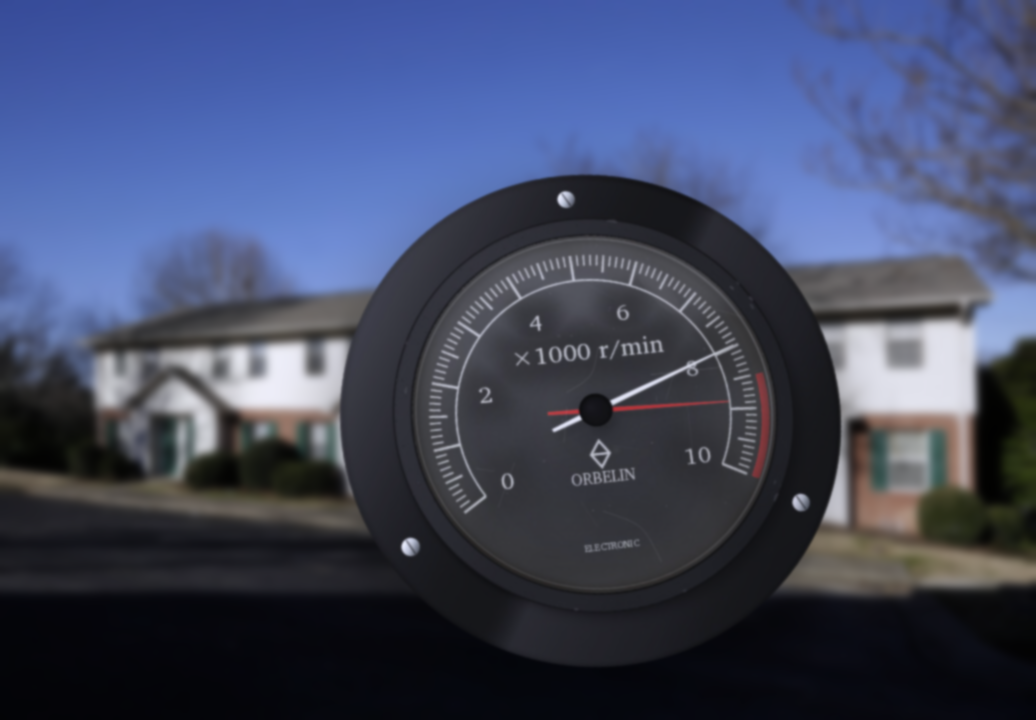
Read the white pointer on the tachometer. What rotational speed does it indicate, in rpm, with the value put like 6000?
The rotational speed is 8000
